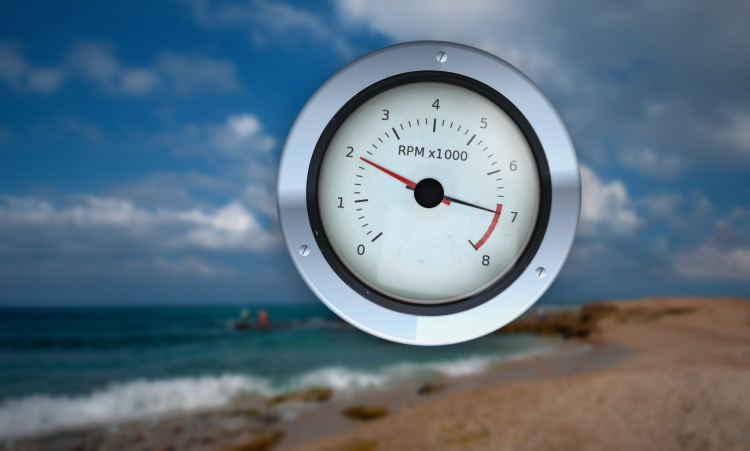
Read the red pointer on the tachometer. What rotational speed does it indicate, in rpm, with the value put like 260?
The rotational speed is 2000
